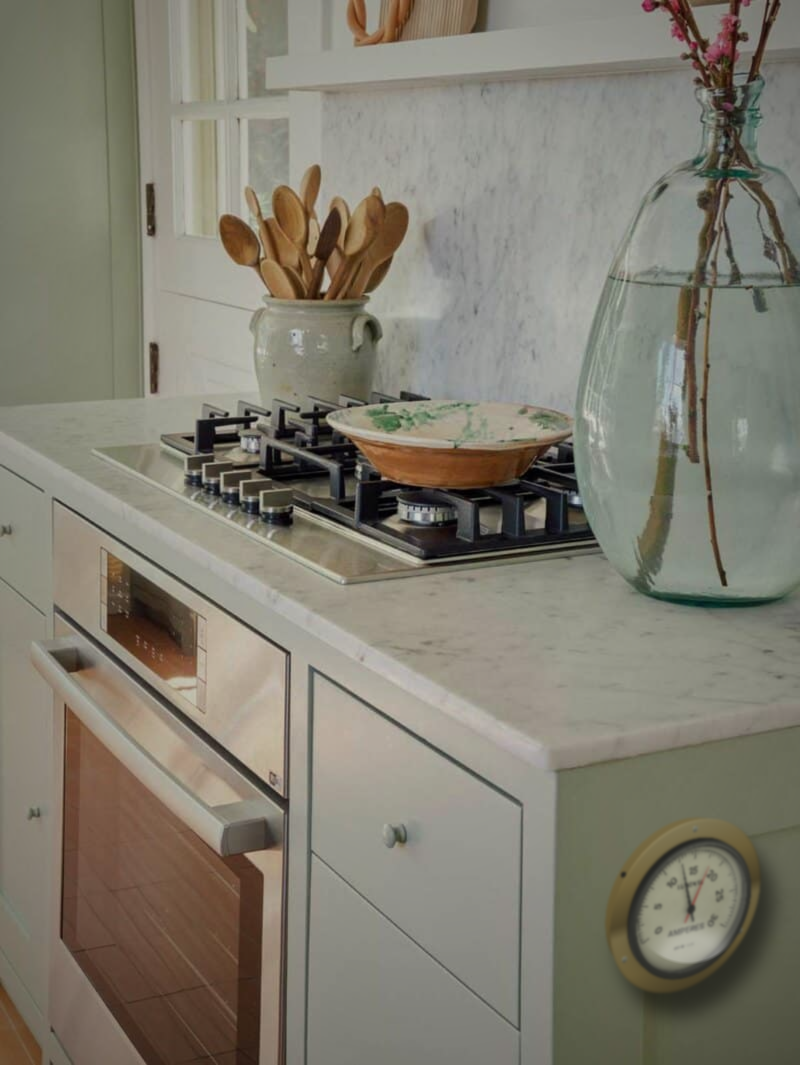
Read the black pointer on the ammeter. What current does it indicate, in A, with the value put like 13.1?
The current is 12.5
